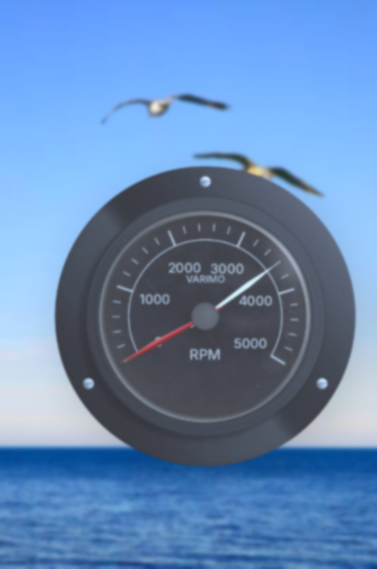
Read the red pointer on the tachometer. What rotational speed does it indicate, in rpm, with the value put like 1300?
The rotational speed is 0
